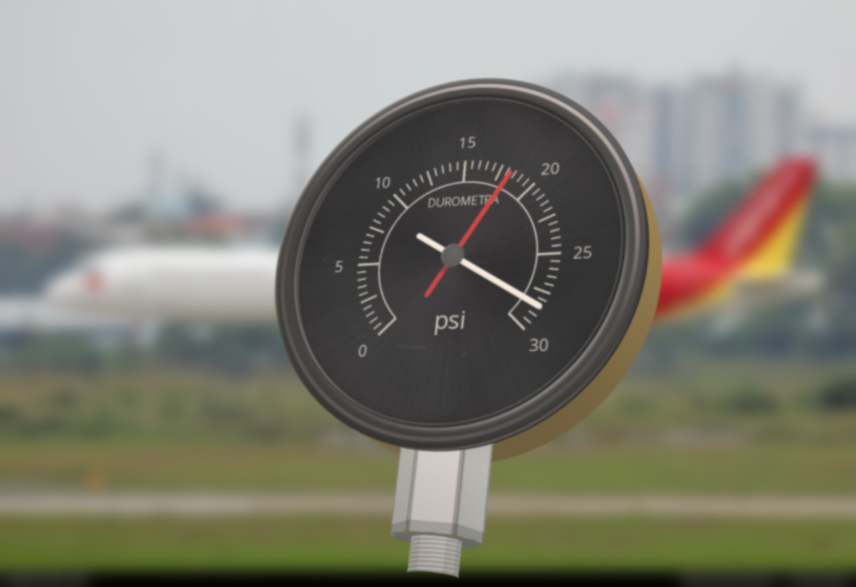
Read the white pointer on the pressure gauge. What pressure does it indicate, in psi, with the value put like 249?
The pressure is 28.5
